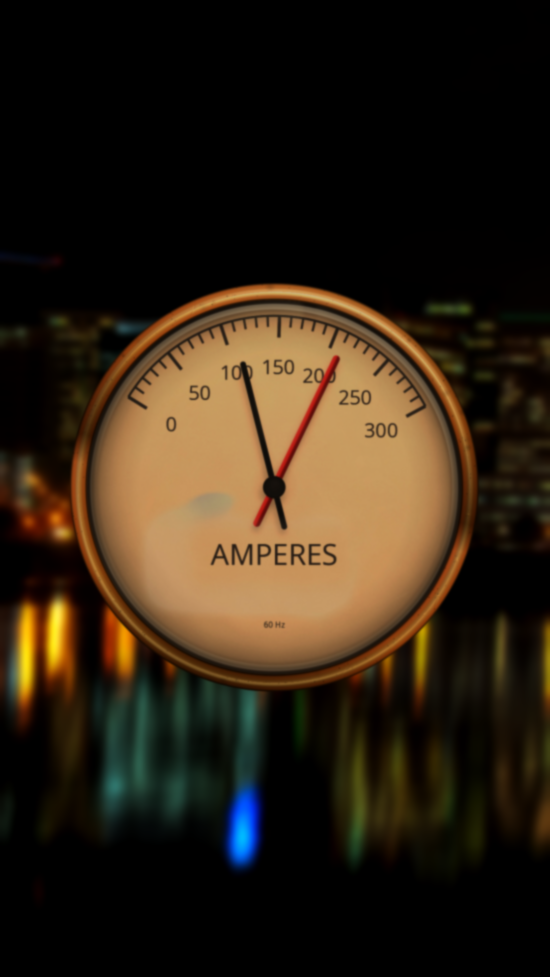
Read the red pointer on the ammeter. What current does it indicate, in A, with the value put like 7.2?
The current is 210
